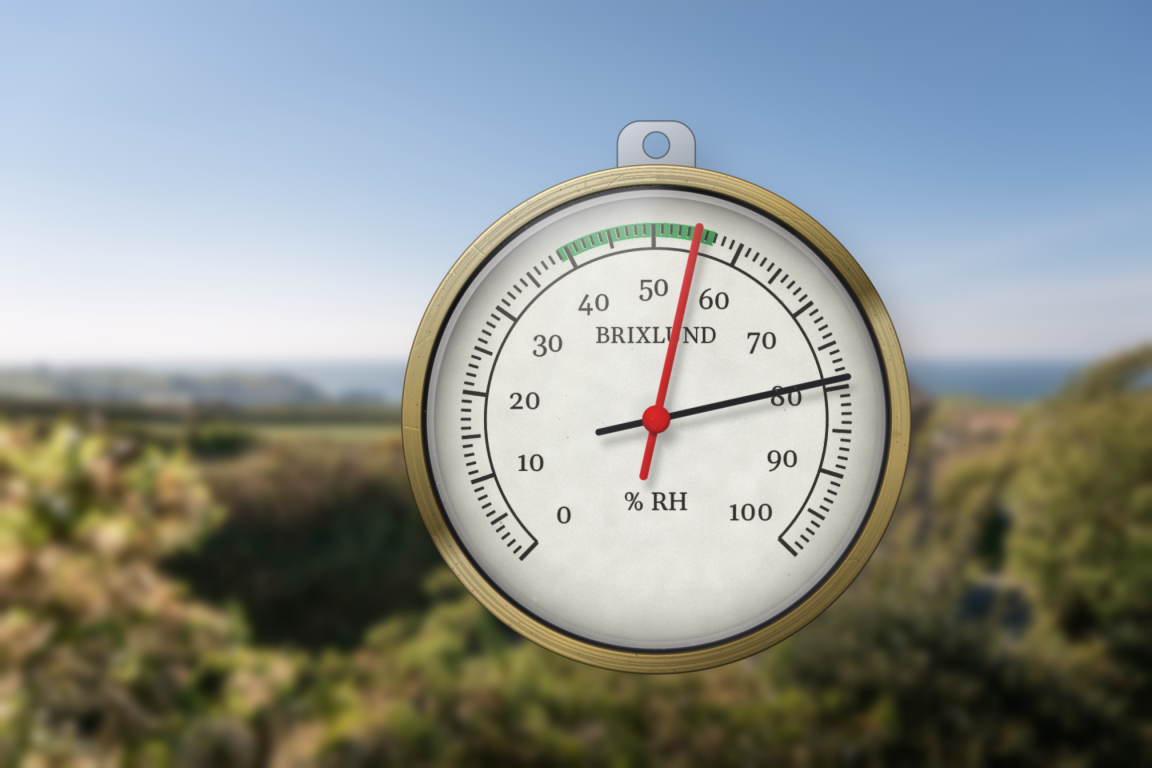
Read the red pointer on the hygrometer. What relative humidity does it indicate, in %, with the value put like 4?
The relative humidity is 55
